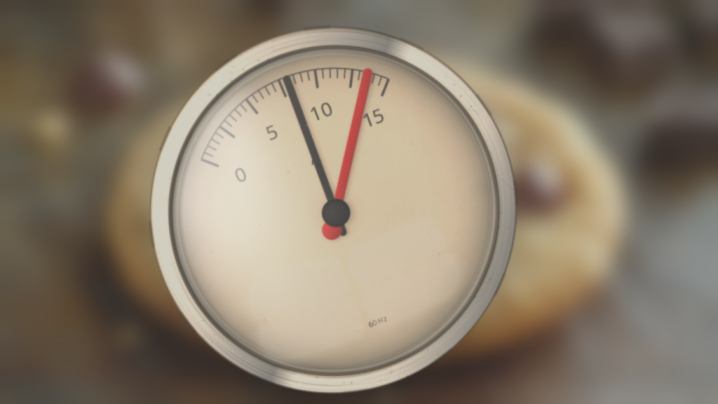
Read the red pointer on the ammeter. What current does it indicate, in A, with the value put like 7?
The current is 13.5
